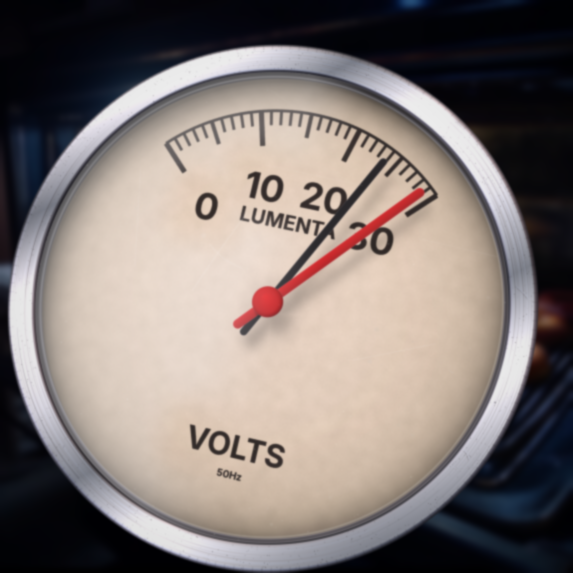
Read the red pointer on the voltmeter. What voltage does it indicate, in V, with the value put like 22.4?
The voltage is 29
